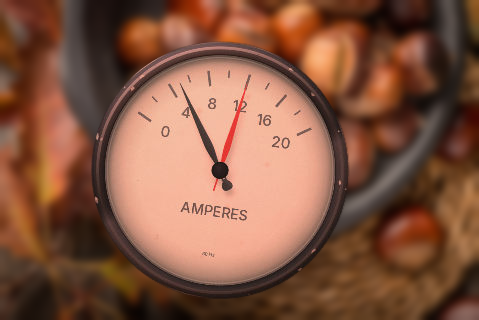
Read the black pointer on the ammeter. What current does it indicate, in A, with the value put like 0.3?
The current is 5
